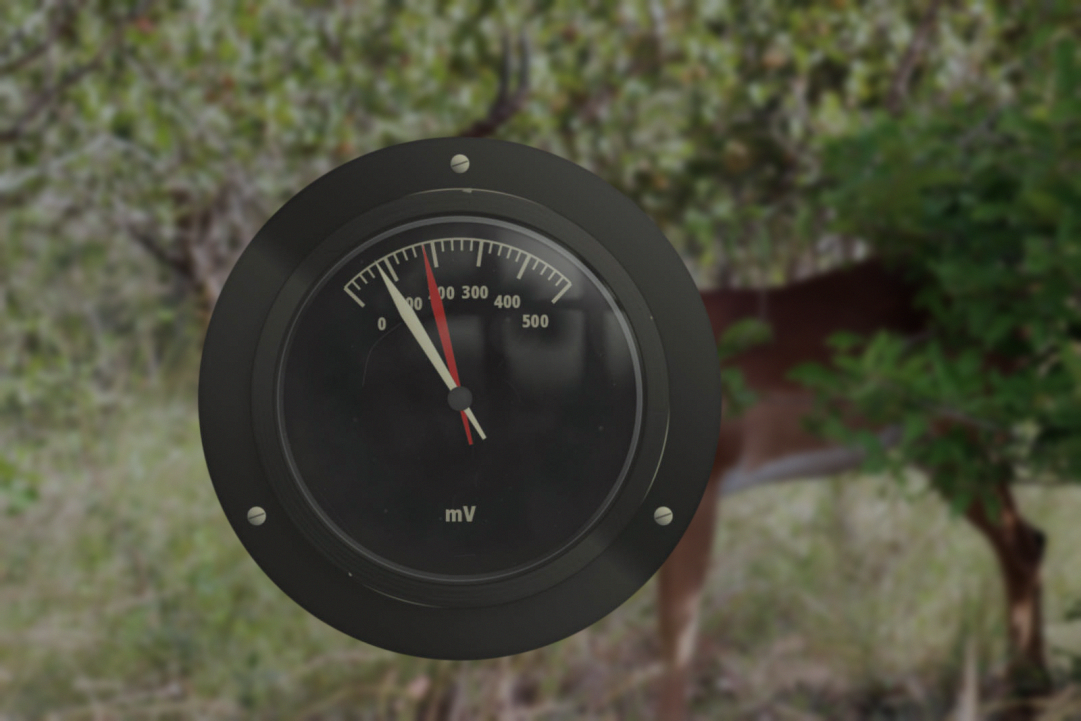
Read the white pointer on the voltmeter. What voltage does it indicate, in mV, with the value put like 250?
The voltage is 80
